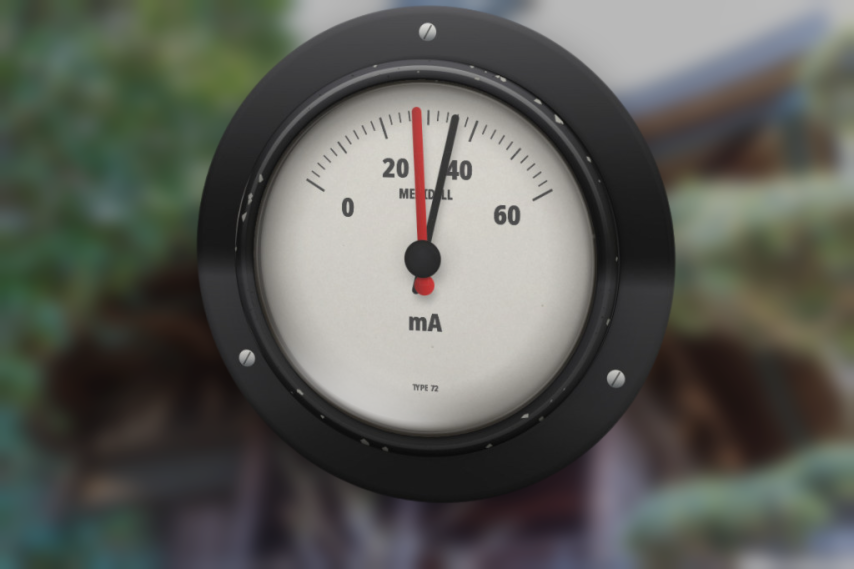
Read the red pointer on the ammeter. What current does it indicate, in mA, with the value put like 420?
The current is 28
